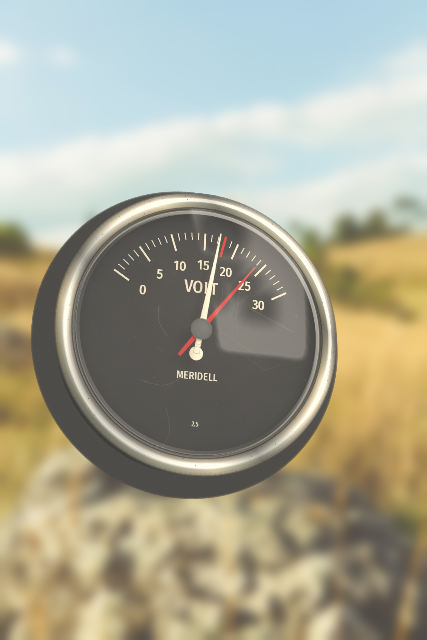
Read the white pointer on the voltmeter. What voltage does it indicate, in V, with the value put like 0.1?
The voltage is 17
